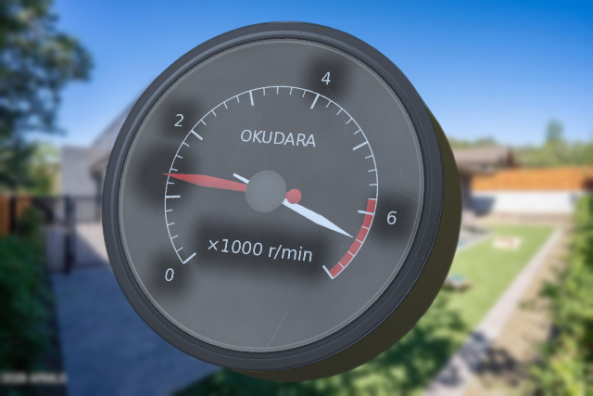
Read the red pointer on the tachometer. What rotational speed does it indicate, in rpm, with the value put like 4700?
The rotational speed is 1300
